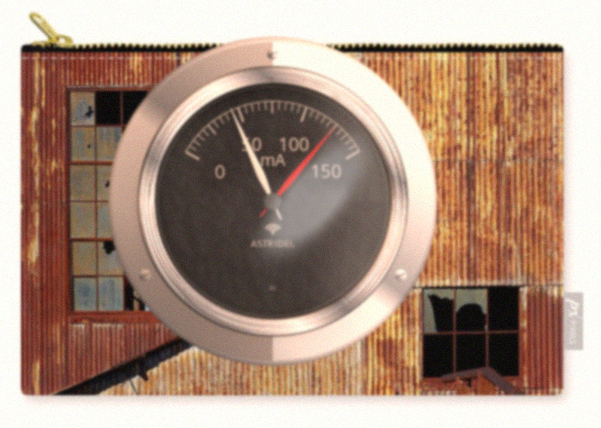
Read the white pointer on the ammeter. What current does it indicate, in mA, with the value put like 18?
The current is 45
